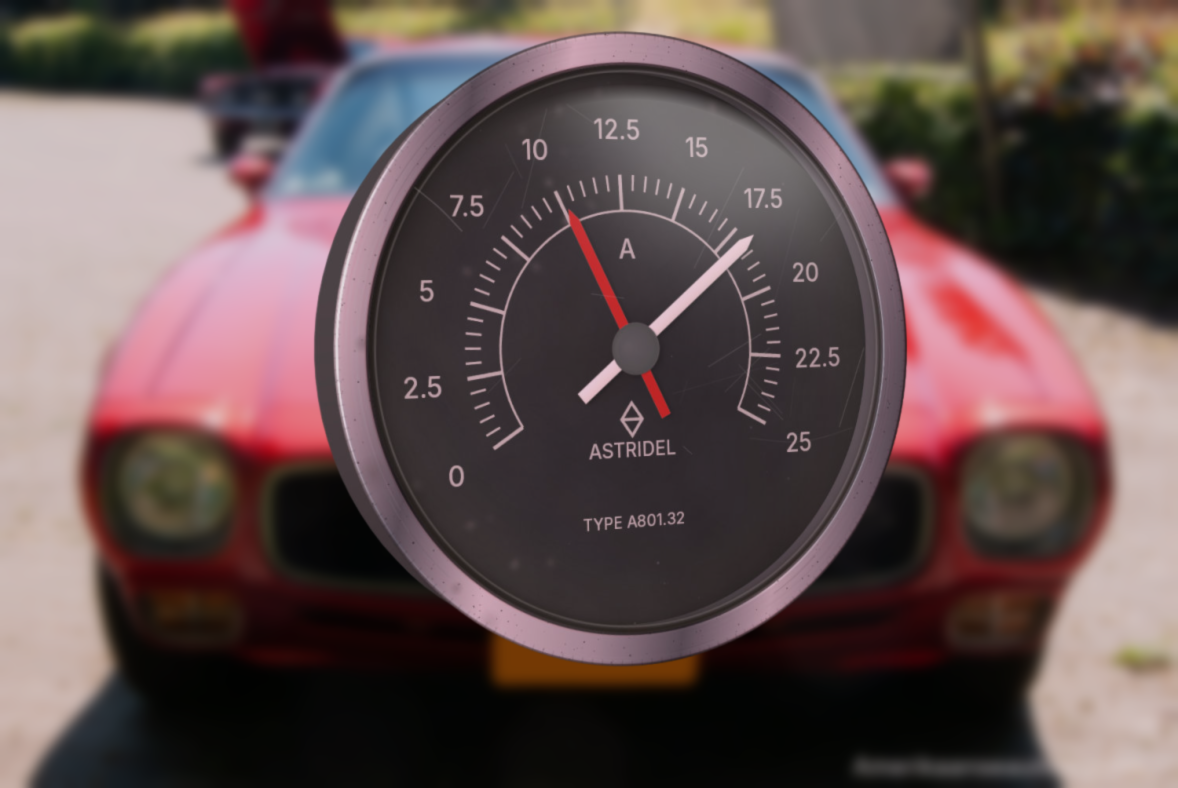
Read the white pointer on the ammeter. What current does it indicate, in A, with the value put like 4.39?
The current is 18
